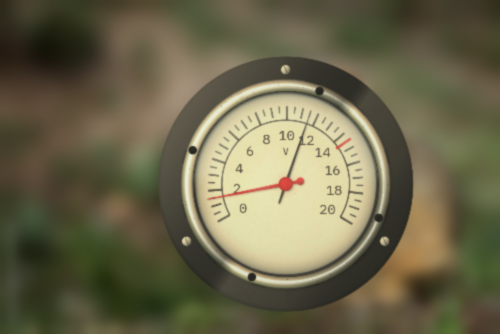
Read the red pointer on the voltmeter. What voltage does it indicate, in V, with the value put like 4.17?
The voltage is 1.5
